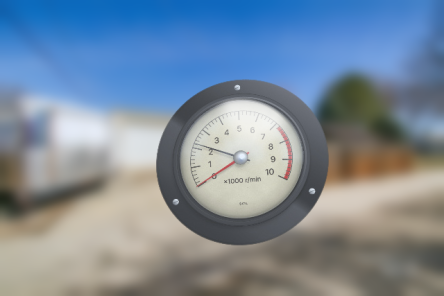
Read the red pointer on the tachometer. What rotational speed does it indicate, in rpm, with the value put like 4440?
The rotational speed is 0
